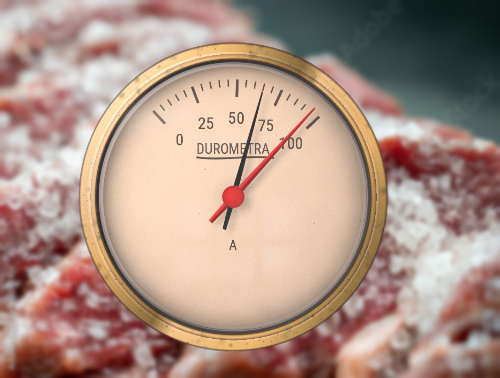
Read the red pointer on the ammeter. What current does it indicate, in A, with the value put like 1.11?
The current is 95
